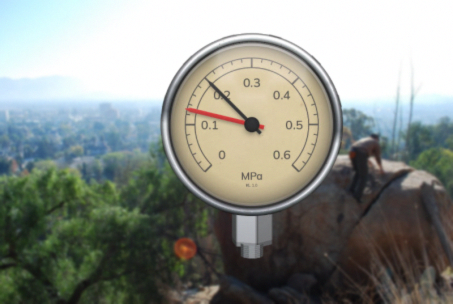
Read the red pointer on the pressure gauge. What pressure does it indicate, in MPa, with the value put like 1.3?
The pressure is 0.13
